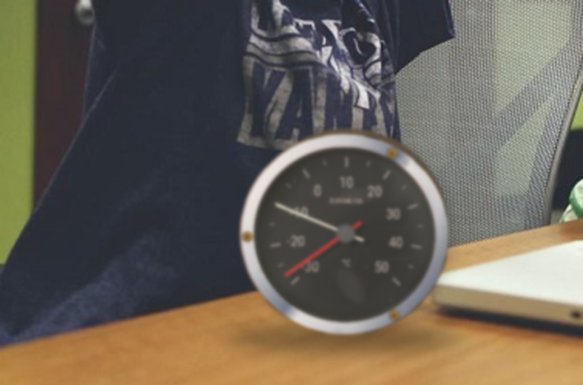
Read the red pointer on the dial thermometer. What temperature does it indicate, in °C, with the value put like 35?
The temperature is -27.5
